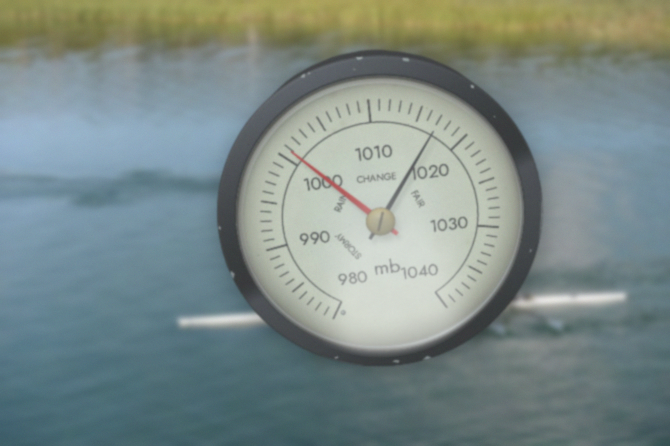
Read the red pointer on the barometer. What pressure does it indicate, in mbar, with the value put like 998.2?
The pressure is 1001
